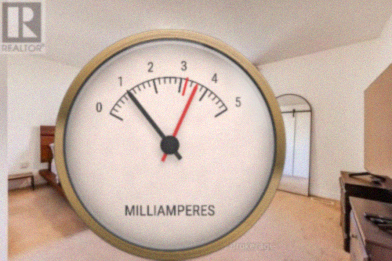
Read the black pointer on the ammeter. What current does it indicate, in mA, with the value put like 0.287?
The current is 1
